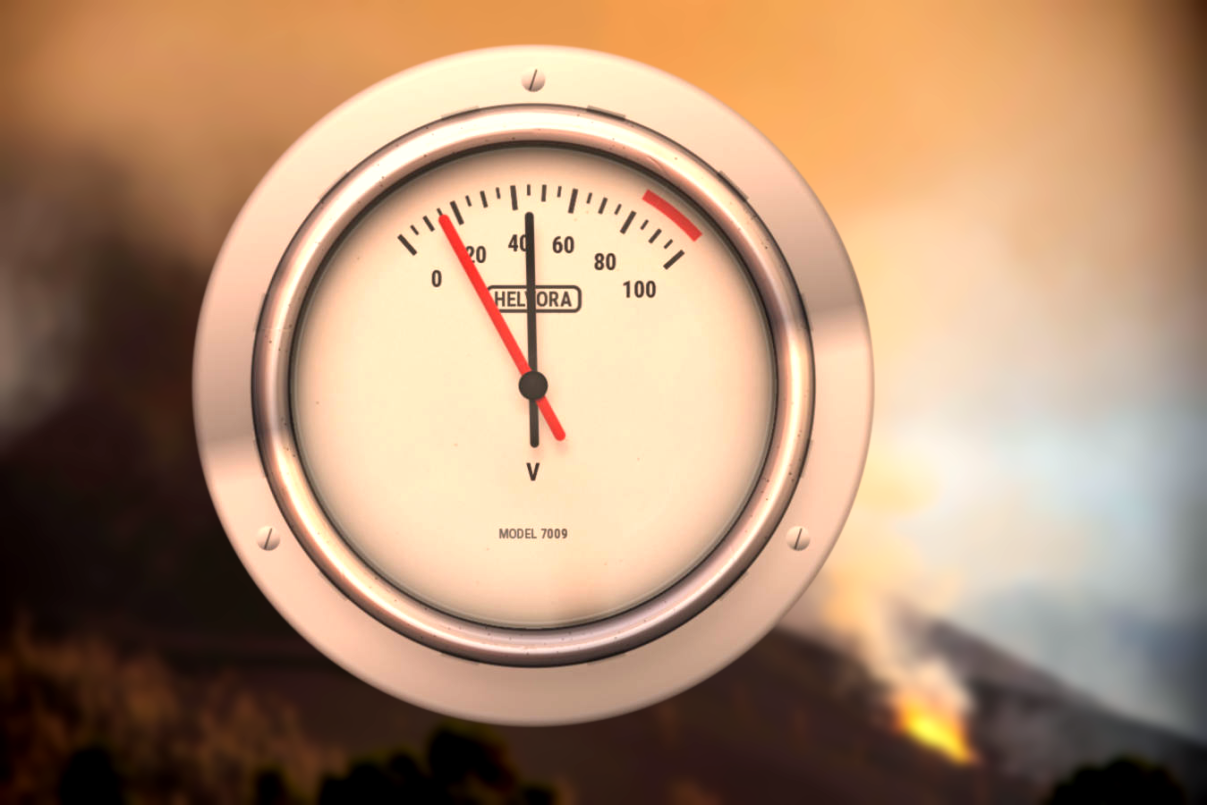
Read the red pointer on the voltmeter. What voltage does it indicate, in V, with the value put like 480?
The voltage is 15
